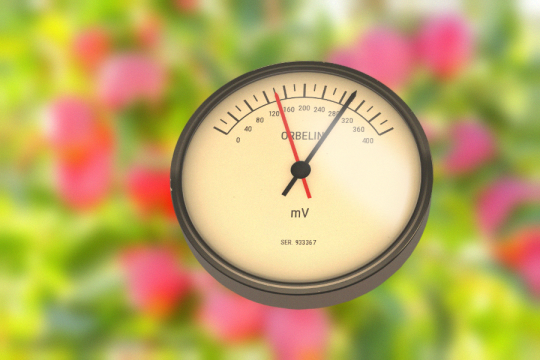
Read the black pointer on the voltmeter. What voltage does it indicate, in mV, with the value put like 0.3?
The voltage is 300
